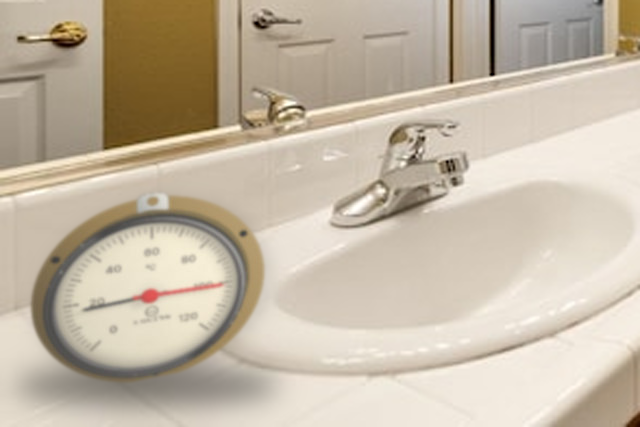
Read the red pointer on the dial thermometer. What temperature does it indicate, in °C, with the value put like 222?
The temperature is 100
